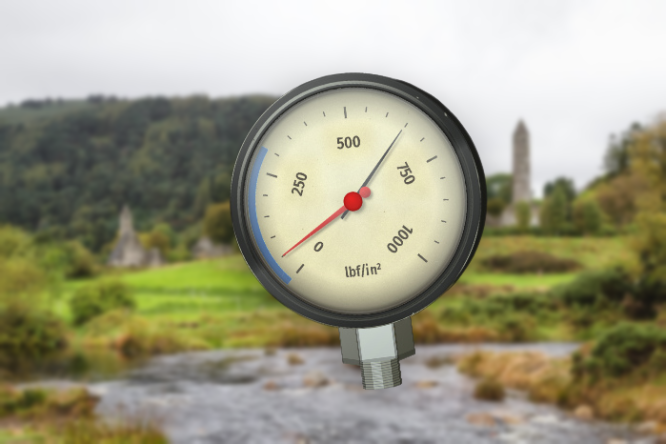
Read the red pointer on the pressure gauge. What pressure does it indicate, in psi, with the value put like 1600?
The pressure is 50
